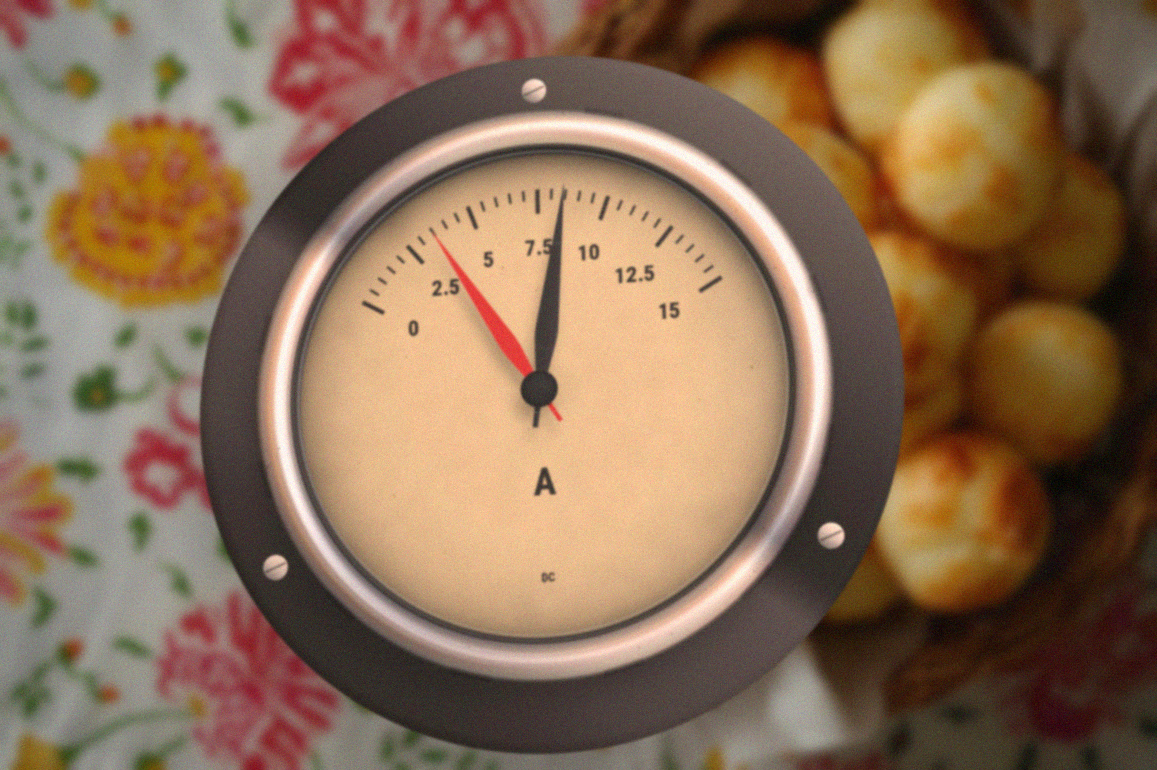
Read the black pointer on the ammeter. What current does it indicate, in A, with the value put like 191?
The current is 8.5
